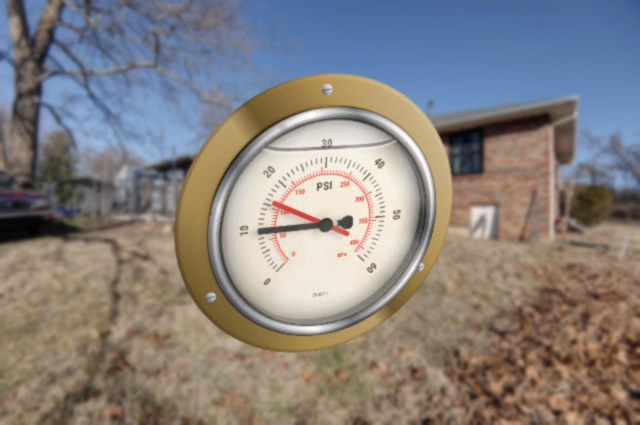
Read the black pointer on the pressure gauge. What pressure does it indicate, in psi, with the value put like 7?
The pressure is 10
